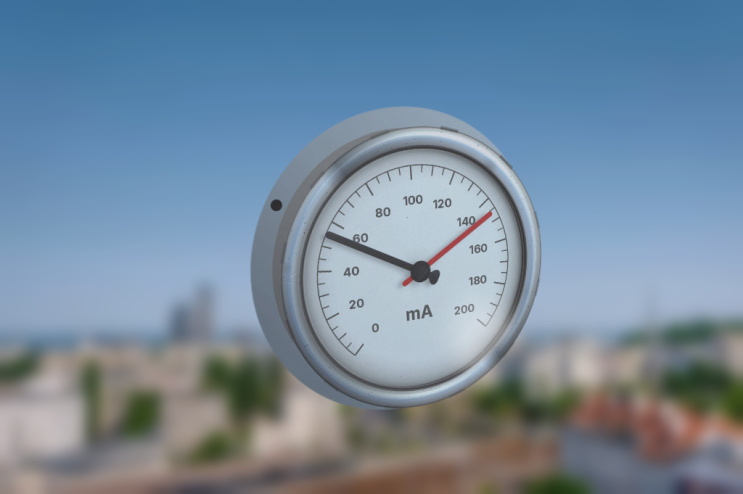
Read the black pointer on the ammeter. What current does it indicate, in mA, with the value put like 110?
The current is 55
